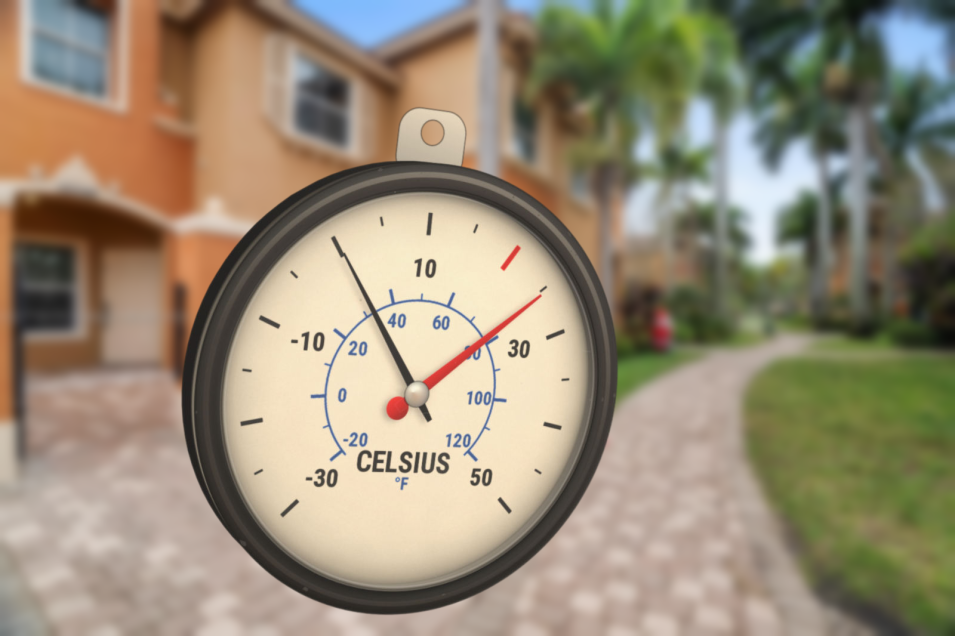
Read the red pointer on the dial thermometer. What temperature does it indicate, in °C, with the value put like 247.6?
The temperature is 25
